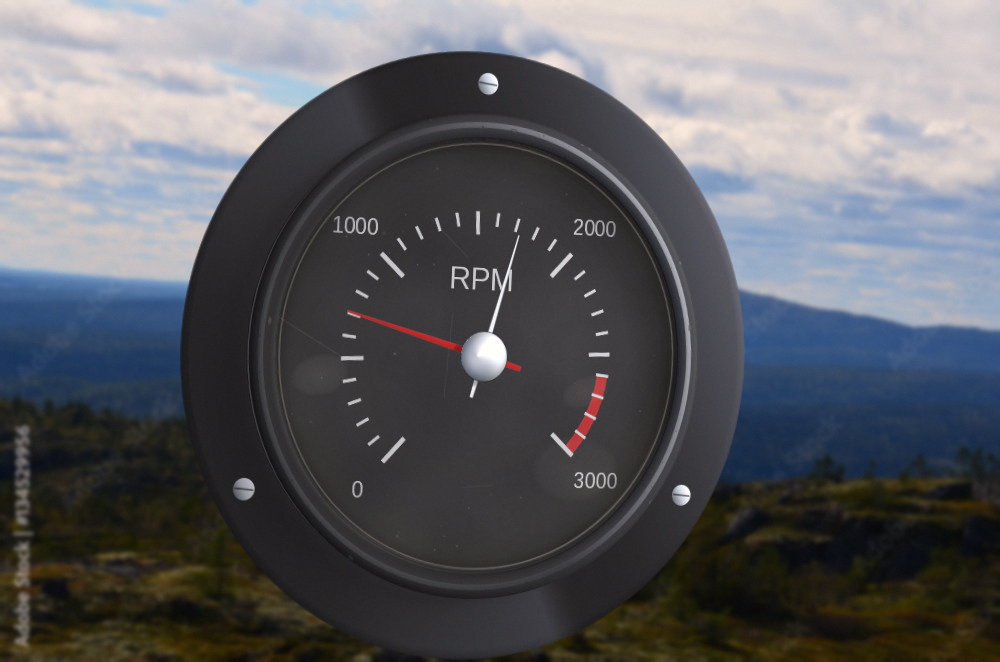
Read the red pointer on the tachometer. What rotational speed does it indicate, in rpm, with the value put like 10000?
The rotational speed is 700
